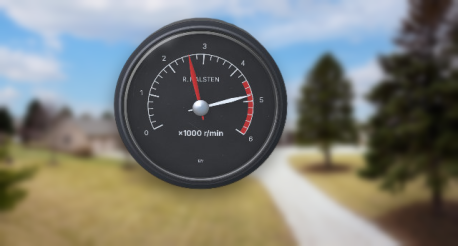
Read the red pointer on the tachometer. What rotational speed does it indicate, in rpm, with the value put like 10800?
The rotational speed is 2600
